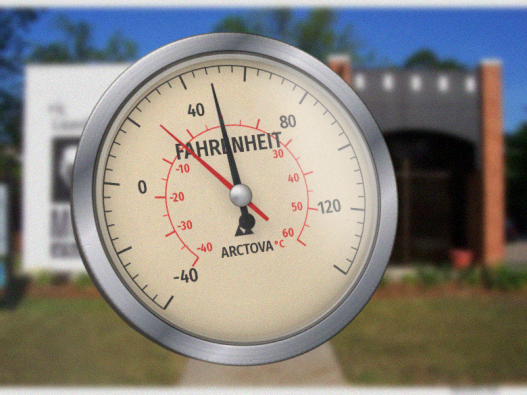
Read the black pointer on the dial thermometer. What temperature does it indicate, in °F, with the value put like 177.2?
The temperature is 48
